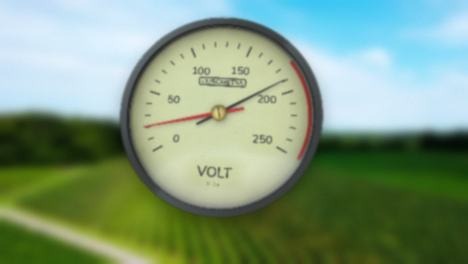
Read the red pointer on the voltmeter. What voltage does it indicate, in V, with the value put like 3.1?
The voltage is 20
